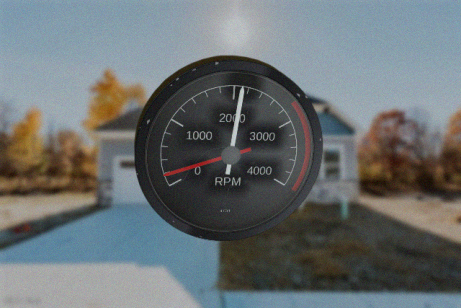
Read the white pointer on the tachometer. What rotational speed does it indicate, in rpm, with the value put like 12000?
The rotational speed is 2100
